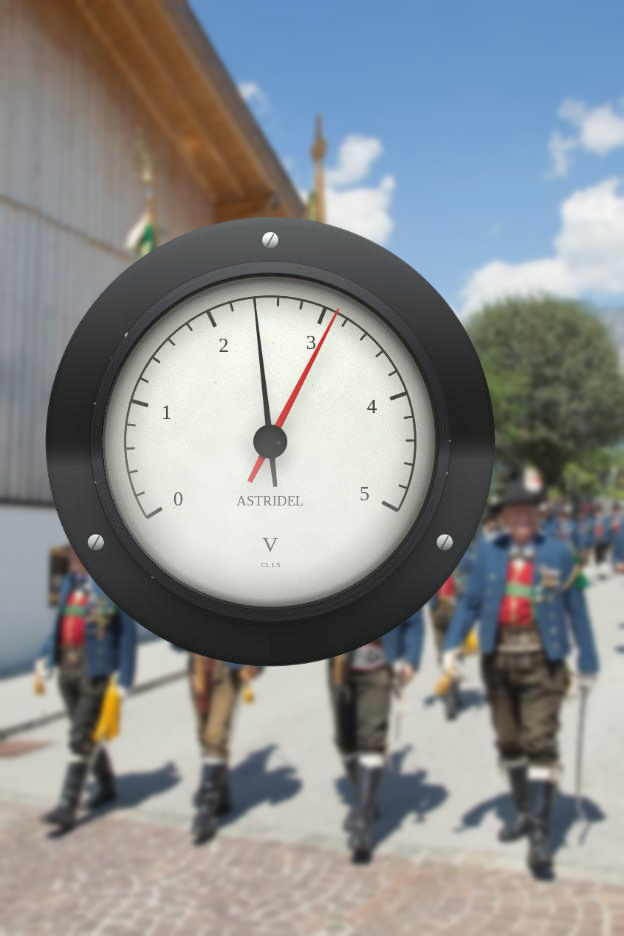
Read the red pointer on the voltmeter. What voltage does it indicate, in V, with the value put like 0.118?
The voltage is 3.1
